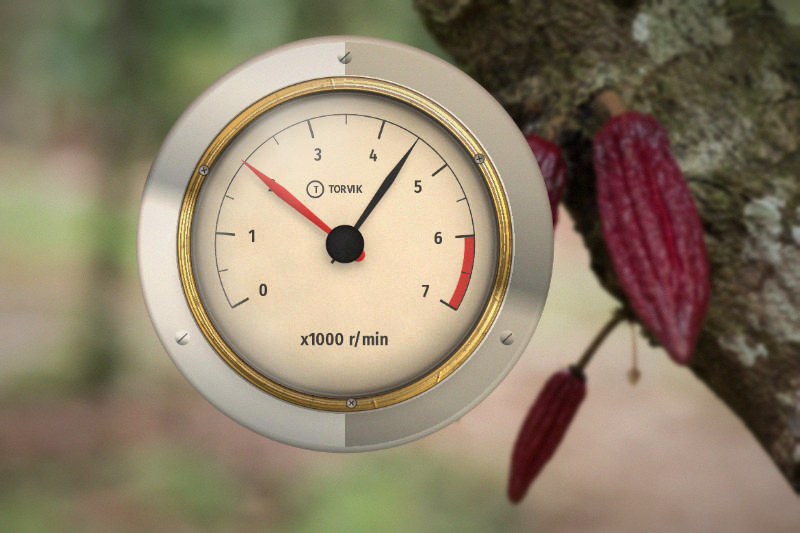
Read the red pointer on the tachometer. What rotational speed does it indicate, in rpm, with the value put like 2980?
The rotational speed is 2000
